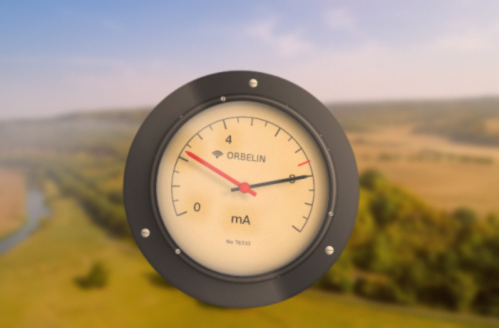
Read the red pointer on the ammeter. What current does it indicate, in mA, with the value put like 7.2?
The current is 2.25
